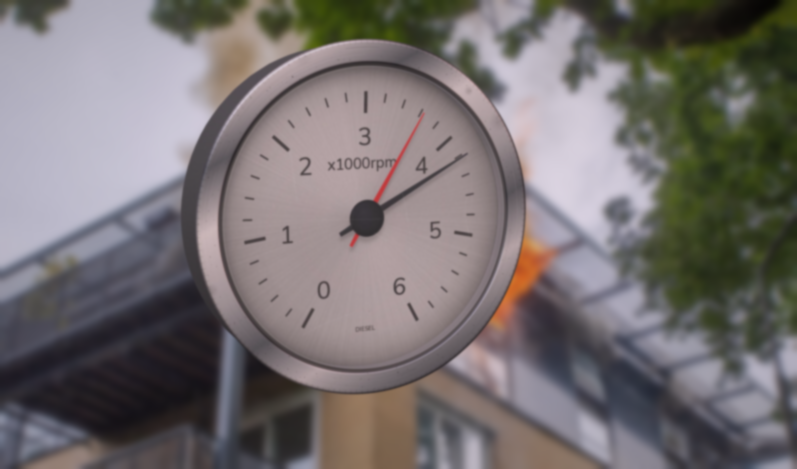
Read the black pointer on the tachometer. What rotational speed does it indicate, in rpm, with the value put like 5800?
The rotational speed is 4200
